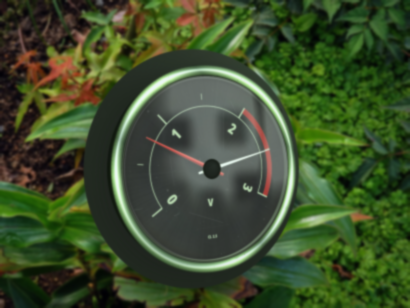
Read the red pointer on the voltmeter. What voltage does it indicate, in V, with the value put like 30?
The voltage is 0.75
